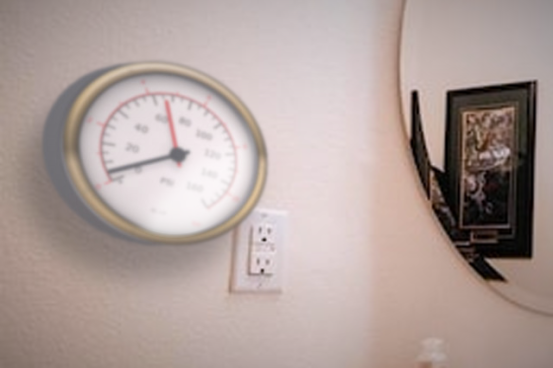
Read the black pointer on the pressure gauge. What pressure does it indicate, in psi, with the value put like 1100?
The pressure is 5
